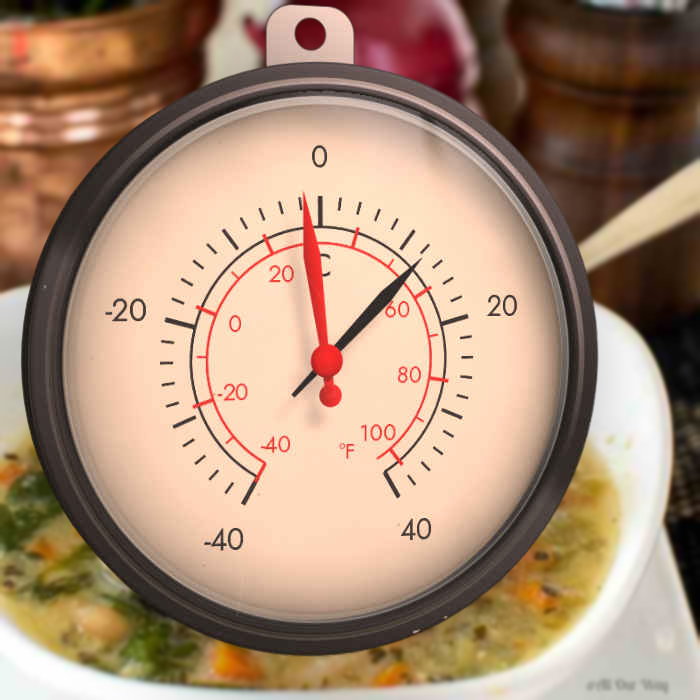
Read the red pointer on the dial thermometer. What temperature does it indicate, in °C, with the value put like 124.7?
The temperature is -2
